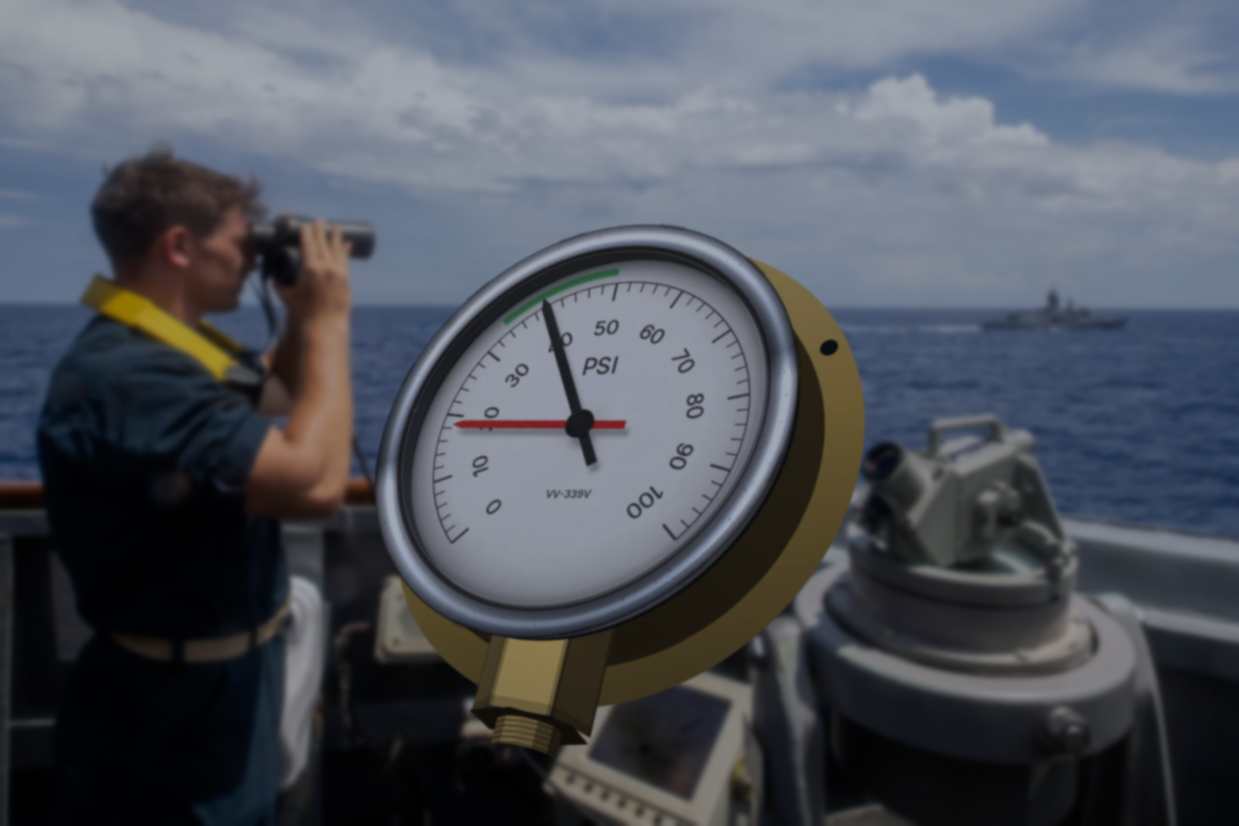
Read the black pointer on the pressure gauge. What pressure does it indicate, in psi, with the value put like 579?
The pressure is 40
